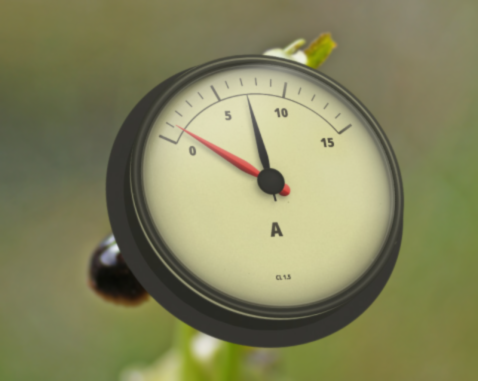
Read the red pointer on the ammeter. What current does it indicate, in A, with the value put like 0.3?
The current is 1
